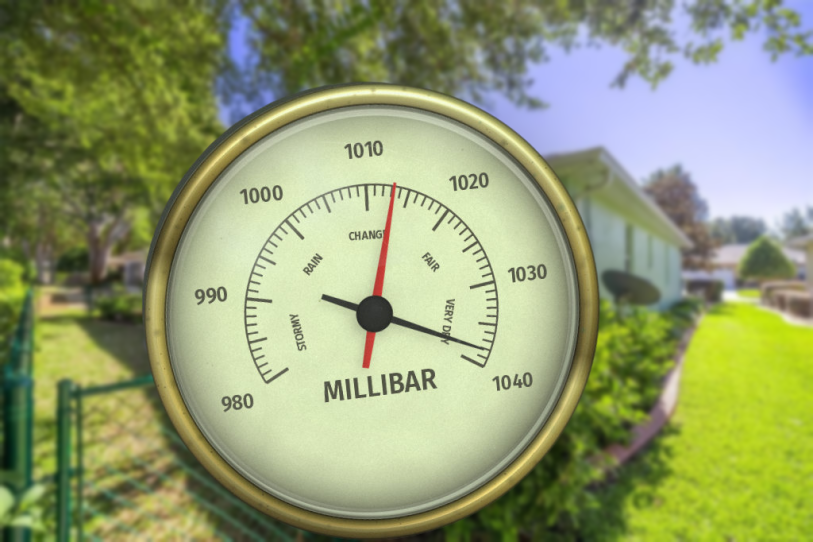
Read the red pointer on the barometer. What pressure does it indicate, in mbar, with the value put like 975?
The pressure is 1013
